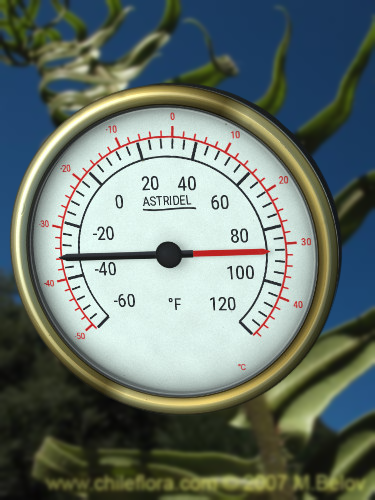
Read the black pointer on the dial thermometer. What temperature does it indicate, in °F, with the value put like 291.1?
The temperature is -32
